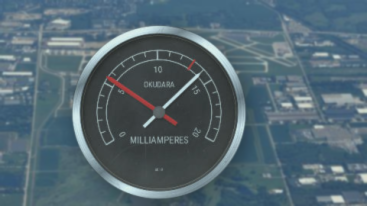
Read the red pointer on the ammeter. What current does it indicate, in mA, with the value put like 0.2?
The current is 5.5
